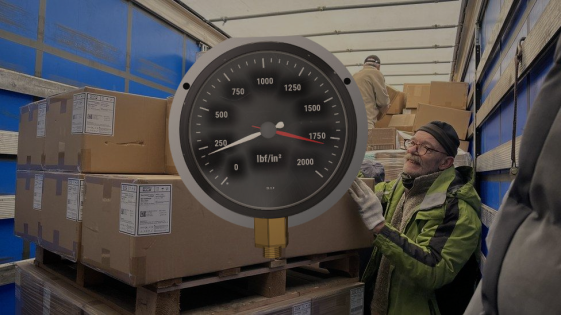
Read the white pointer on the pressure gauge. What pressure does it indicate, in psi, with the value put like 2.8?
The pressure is 200
